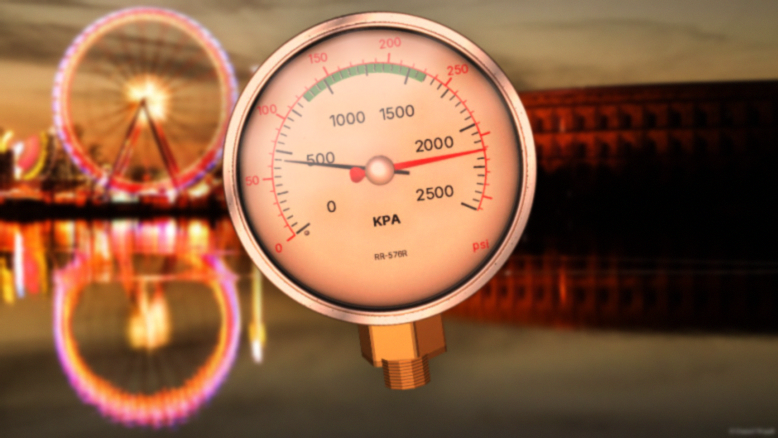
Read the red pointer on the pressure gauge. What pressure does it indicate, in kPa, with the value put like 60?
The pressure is 2150
